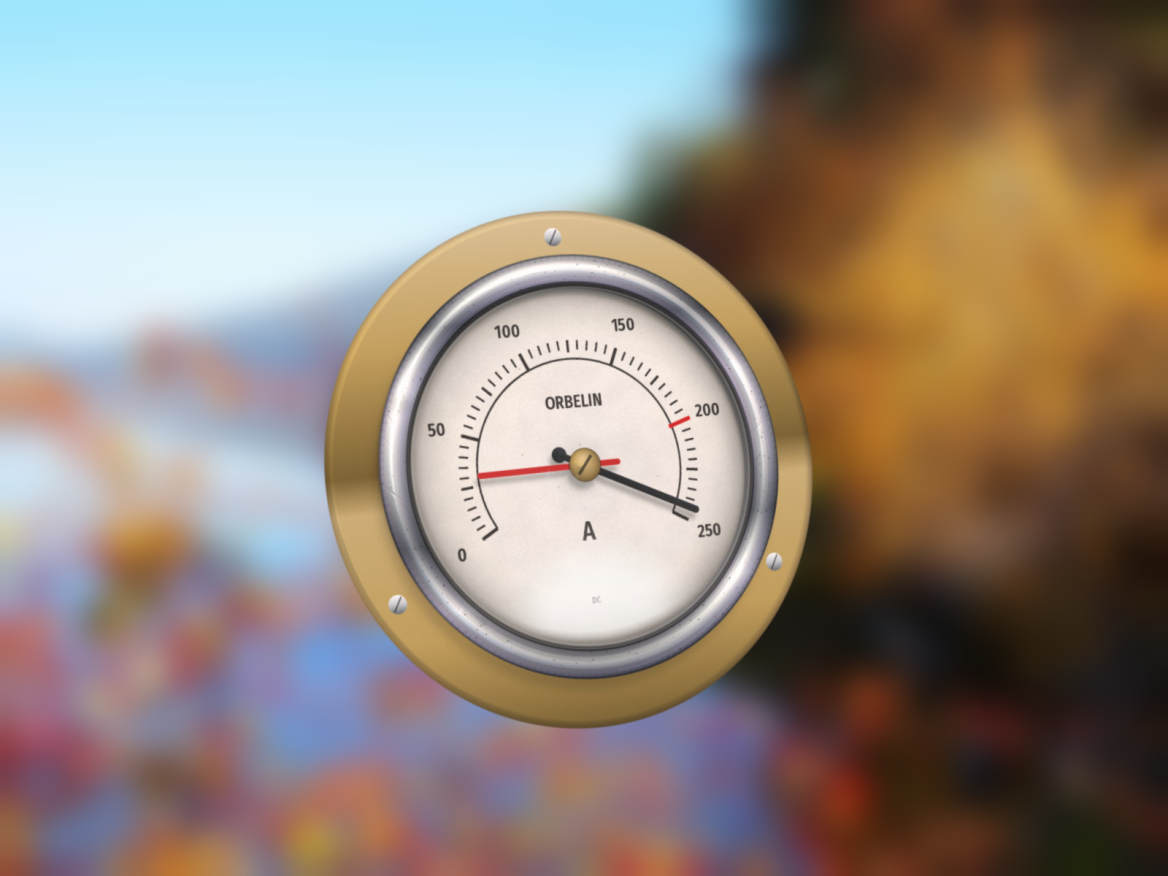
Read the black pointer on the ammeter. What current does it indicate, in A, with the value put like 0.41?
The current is 245
